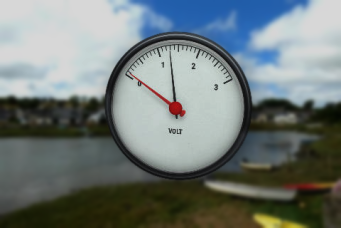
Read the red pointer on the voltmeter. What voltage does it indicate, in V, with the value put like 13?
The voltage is 0.1
